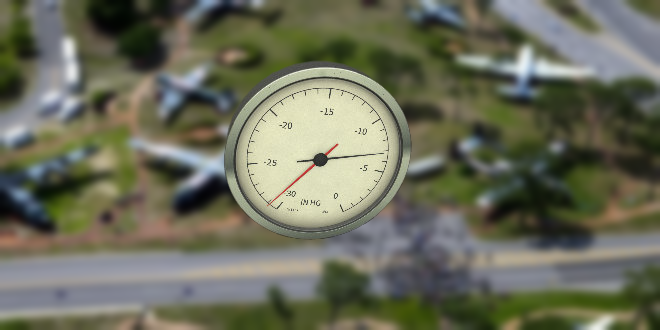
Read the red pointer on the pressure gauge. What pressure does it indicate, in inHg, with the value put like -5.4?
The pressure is -29
